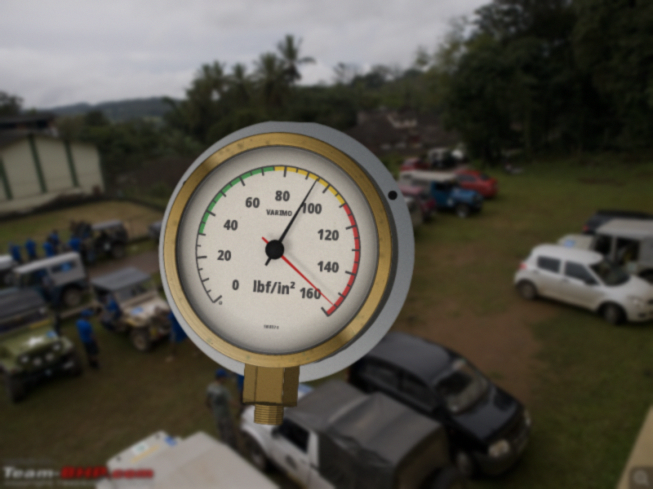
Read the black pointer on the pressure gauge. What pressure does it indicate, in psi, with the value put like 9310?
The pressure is 95
